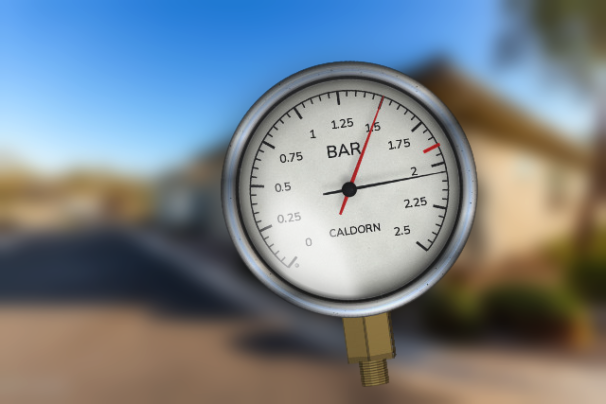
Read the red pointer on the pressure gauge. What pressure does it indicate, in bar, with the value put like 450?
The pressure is 1.5
